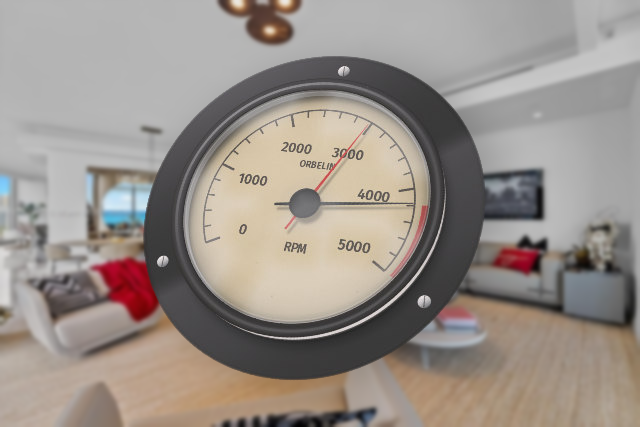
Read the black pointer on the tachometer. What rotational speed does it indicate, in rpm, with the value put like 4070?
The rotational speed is 4200
